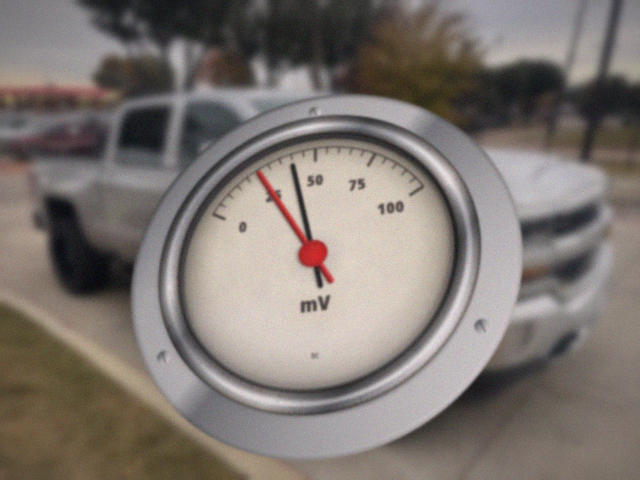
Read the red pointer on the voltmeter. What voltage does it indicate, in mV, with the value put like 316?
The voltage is 25
